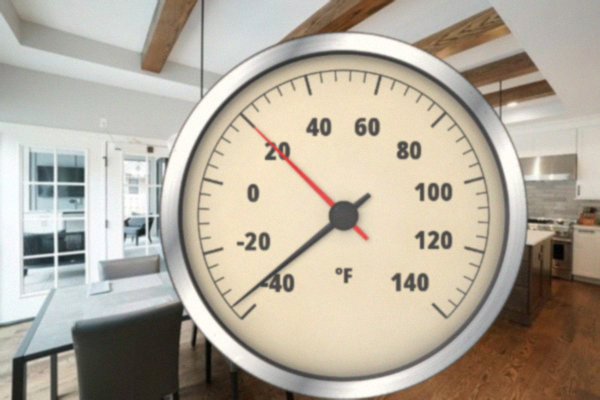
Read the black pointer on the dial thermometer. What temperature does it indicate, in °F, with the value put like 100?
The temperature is -36
